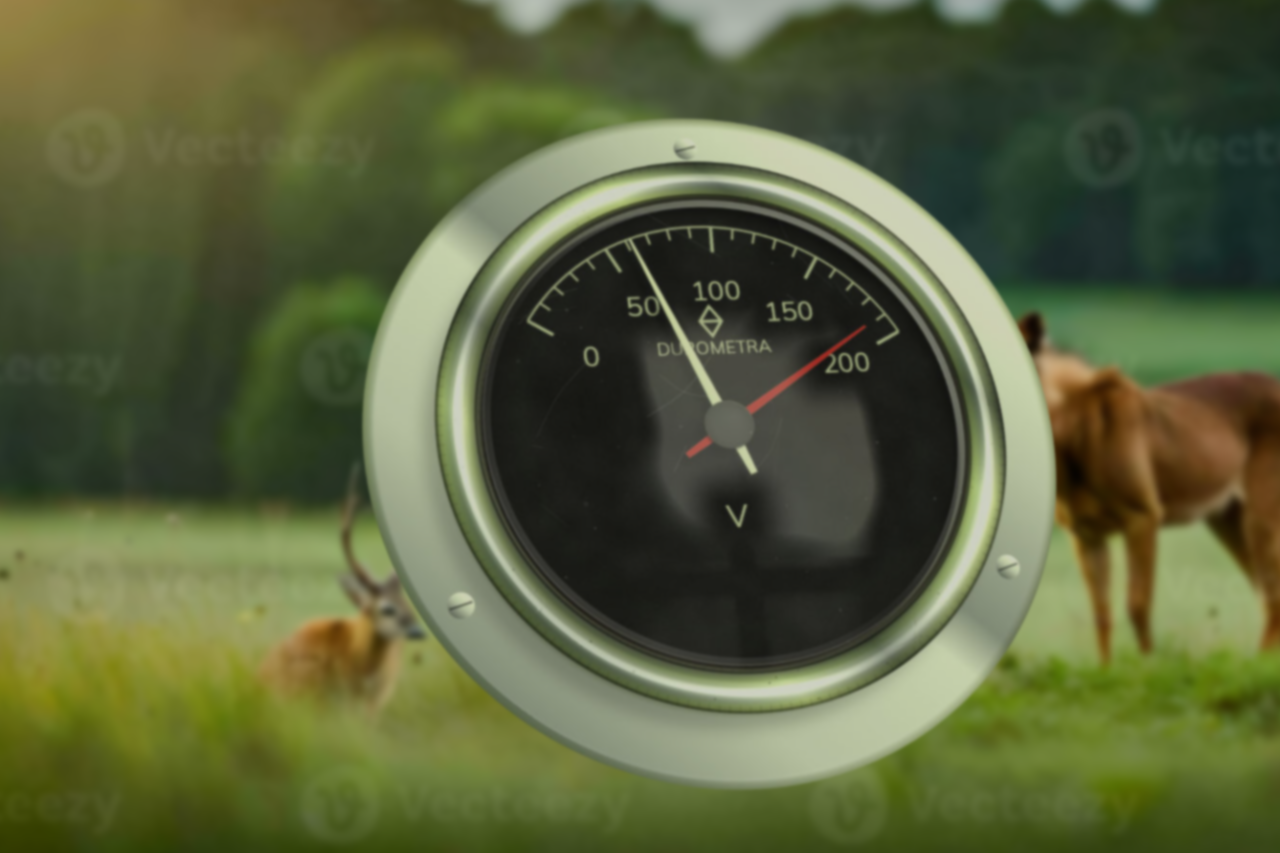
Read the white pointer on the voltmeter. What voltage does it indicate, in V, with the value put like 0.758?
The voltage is 60
